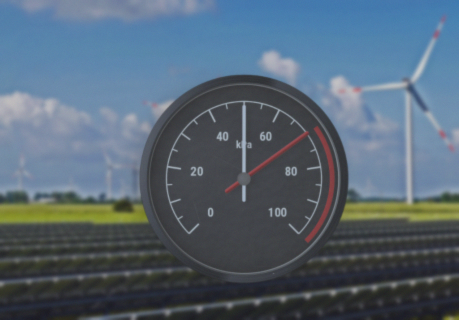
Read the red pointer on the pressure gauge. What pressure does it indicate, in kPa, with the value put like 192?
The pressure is 70
